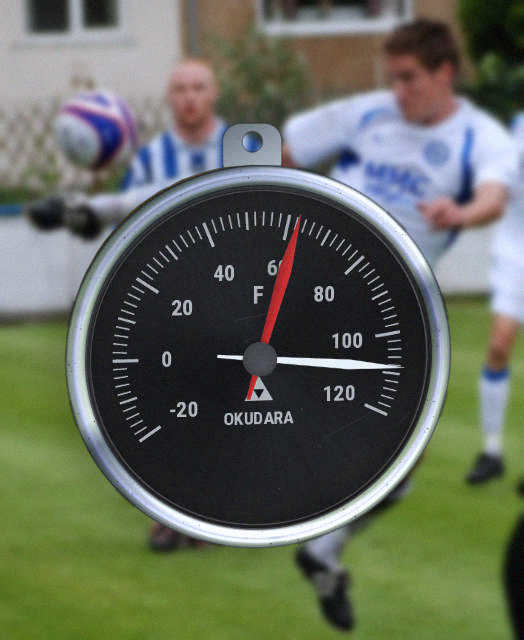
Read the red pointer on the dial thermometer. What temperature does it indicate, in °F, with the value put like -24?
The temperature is 62
